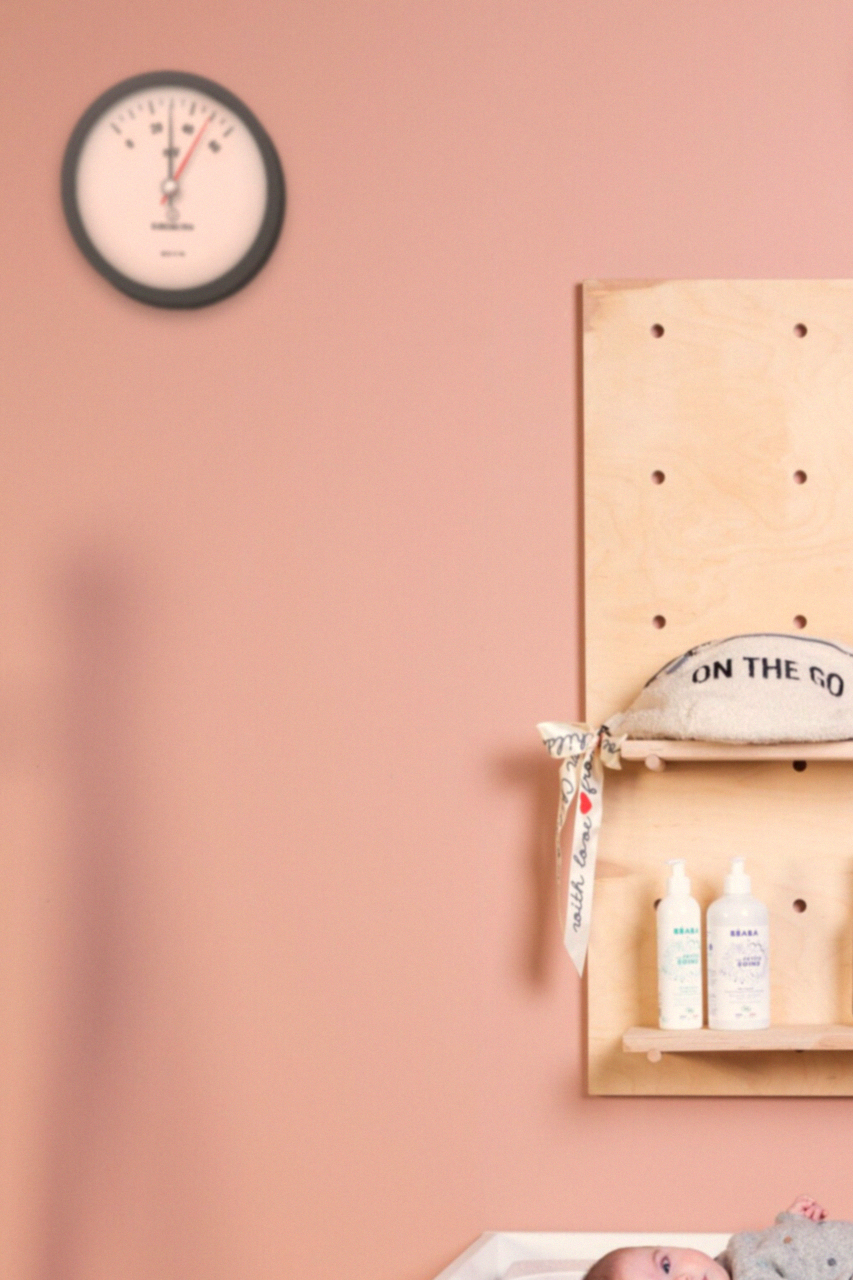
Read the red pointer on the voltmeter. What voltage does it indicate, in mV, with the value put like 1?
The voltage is 50
